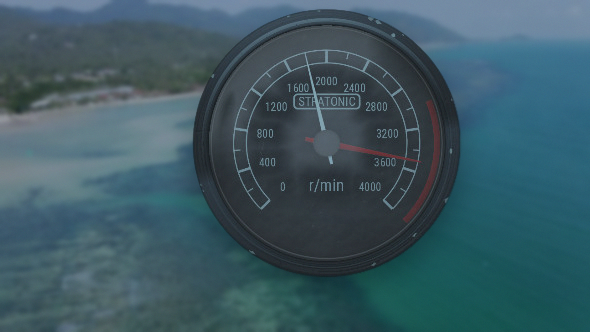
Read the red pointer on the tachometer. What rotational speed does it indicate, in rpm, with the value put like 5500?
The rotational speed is 3500
